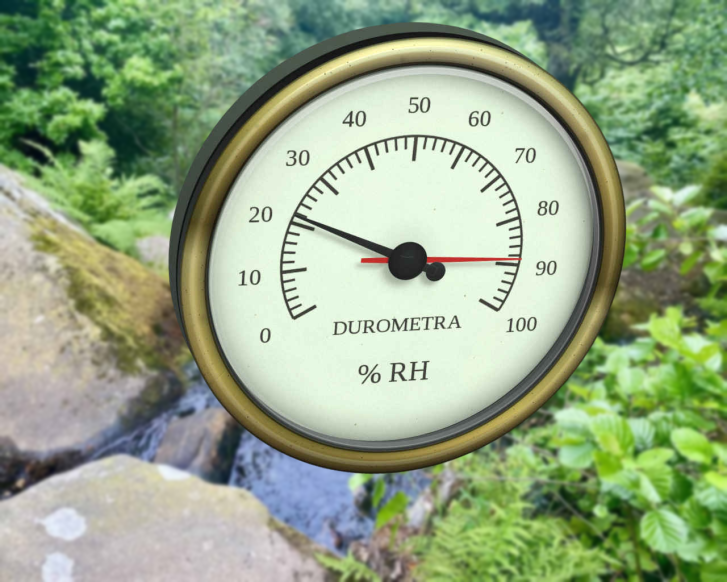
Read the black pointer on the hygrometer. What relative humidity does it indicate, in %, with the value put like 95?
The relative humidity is 22
